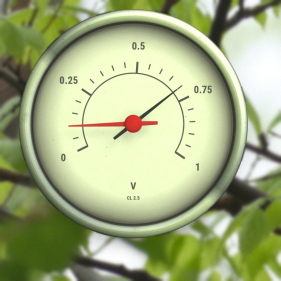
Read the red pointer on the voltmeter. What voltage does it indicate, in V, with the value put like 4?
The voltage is 0.1
